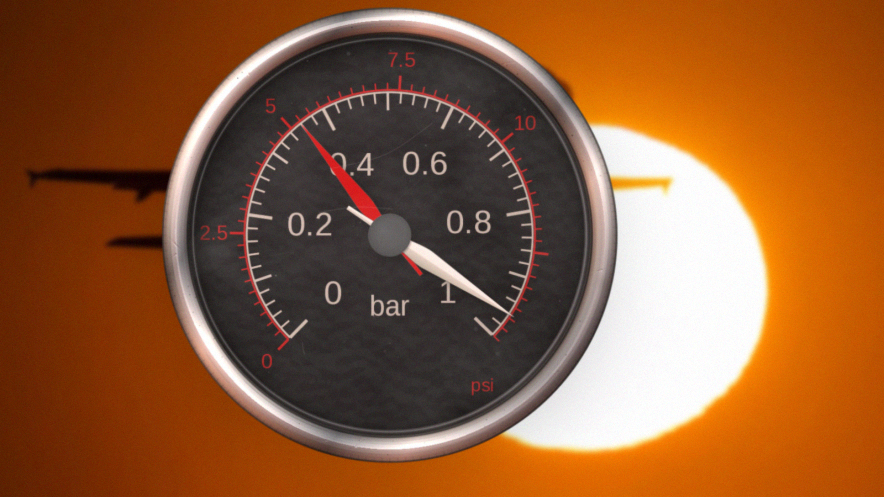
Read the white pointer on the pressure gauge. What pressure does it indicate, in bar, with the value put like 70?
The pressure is 0.96
